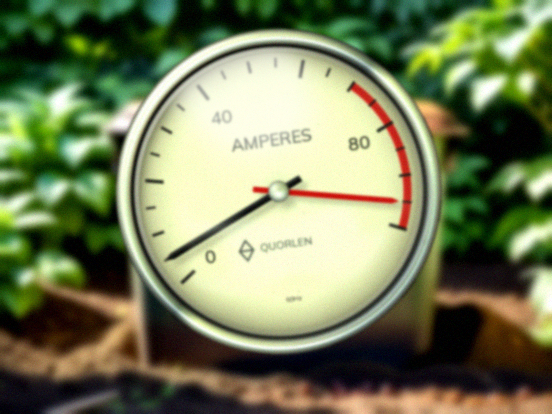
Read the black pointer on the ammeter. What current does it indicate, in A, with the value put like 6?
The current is 5
